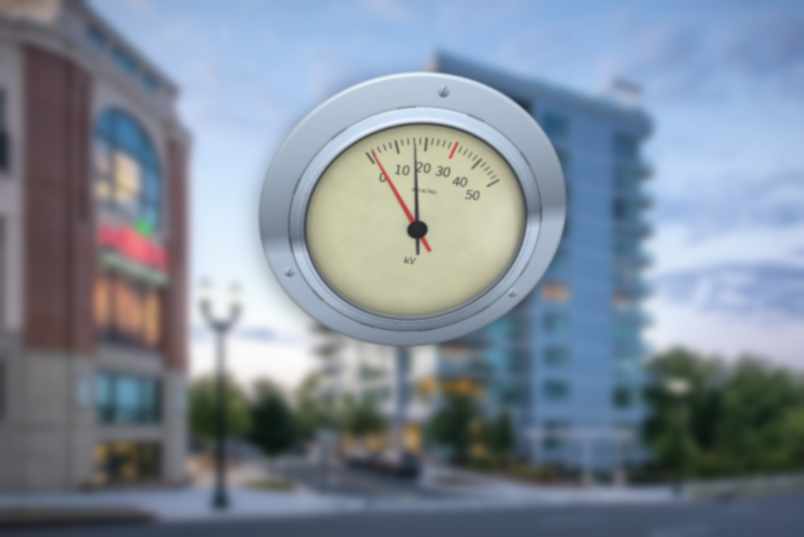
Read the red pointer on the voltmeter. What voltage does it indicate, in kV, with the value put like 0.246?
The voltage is 2
